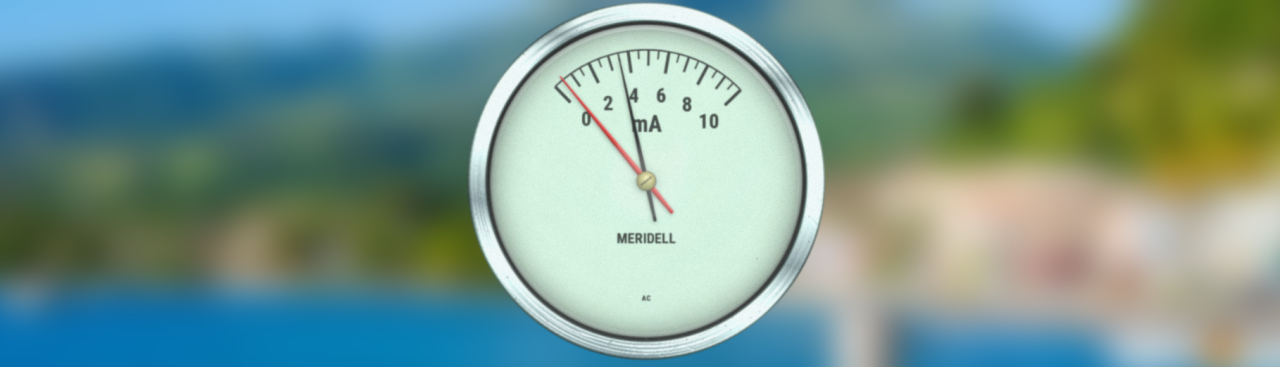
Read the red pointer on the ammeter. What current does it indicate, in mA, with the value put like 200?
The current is 0.5
